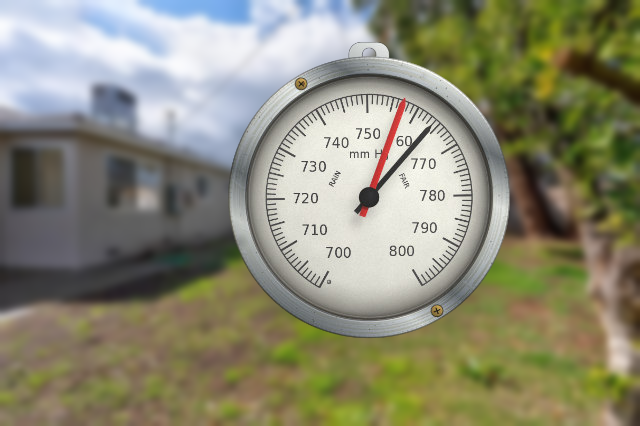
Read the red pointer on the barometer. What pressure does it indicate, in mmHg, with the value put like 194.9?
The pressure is 757
